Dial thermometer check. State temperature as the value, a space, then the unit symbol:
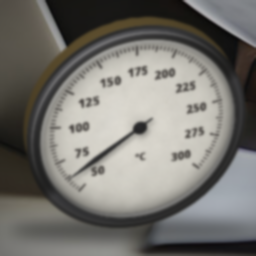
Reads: 62.5 °C
